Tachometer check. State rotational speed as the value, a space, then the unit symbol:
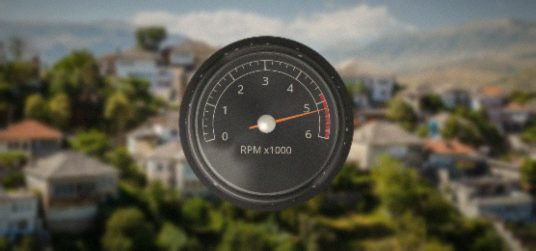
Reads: 5200 rpm
